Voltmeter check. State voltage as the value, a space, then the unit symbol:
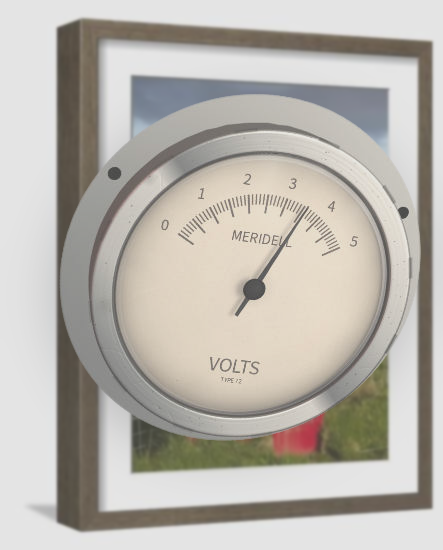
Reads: 3.5 V
